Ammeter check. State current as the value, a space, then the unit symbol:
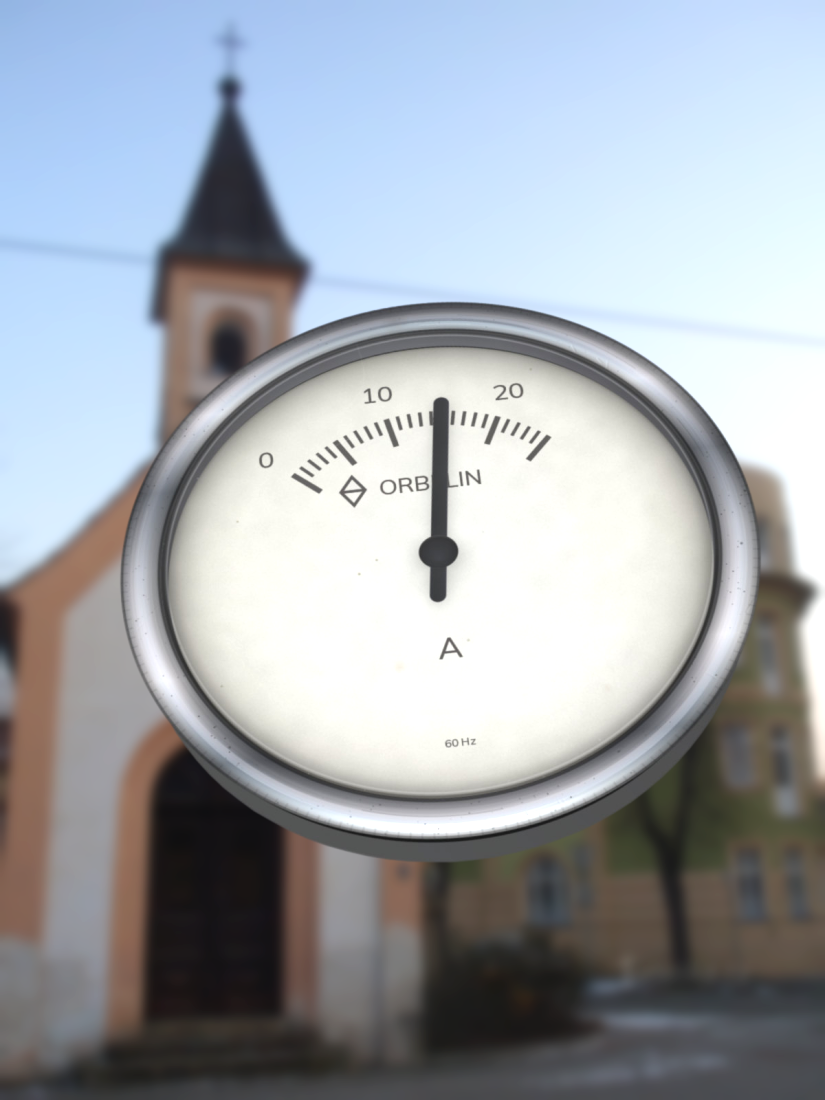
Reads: 15 A
